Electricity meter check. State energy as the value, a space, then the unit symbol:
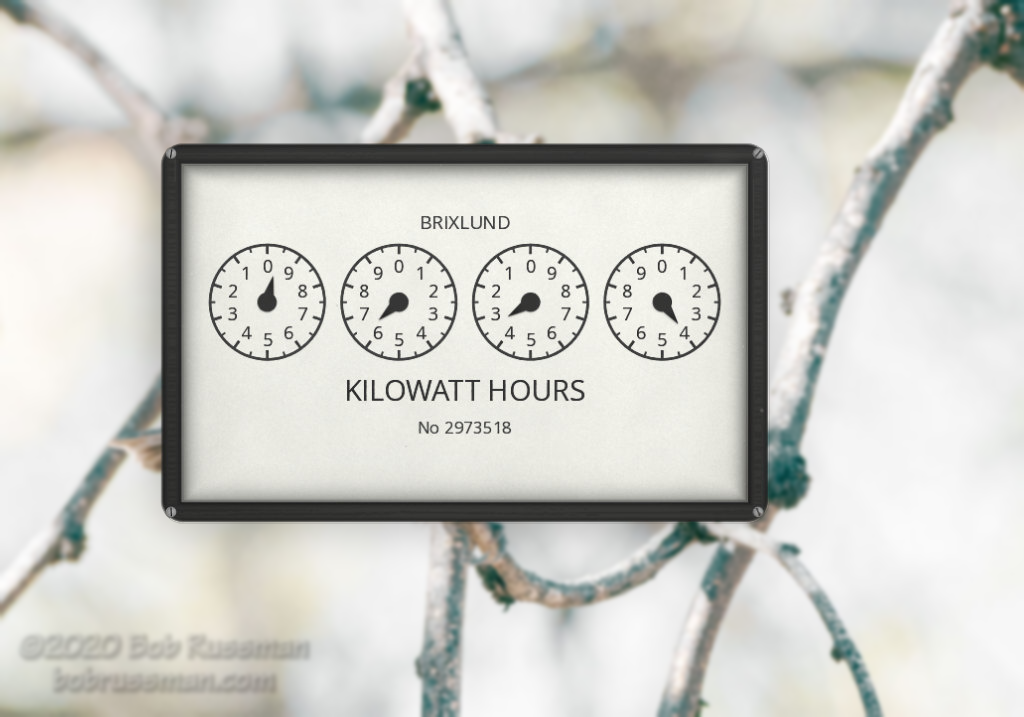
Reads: 9634 kWh
